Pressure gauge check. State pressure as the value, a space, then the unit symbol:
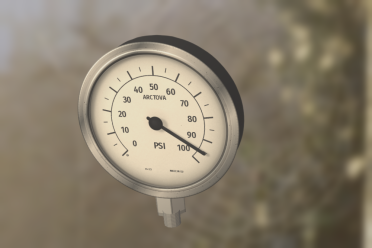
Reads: 95 psi
